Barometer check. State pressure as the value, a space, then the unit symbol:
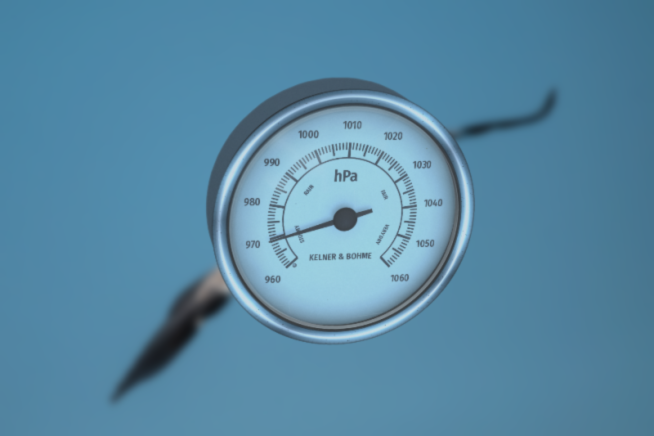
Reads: 970 hPa
